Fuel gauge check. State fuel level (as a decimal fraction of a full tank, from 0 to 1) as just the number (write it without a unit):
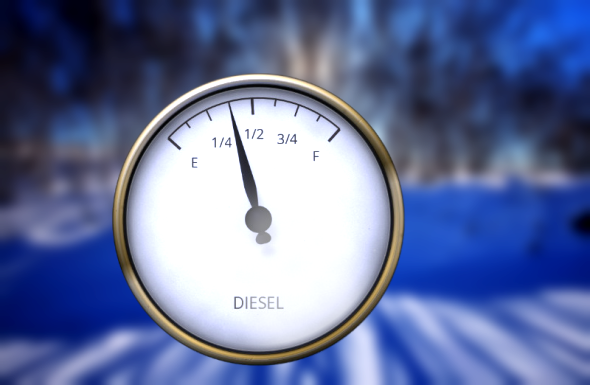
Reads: 0.375
